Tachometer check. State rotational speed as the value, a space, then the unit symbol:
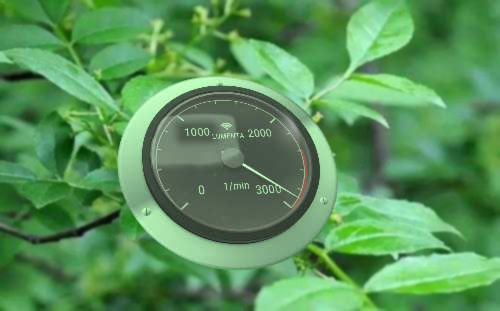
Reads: 2900 rpm
